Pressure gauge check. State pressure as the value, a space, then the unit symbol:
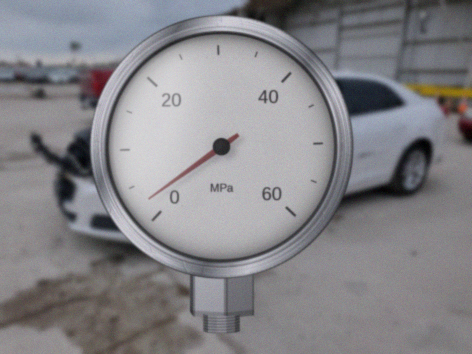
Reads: 2.5 MPa
